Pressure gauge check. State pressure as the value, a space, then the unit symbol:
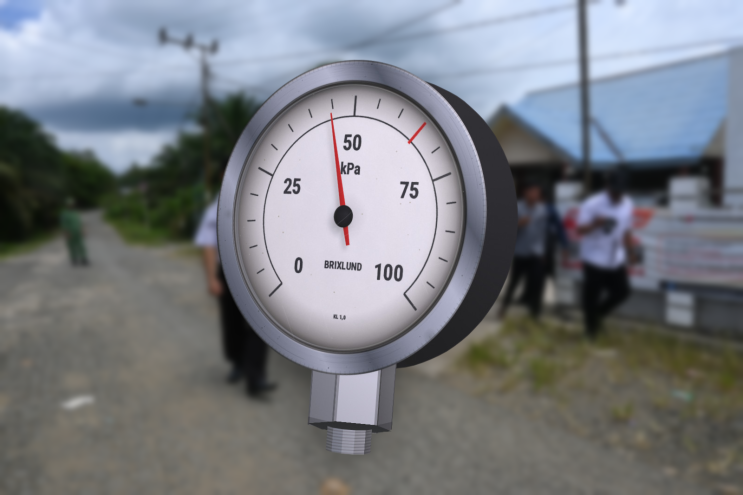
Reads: 45 kPa
